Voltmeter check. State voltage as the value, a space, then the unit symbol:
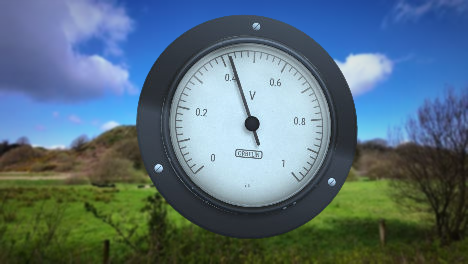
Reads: 0.42 V
